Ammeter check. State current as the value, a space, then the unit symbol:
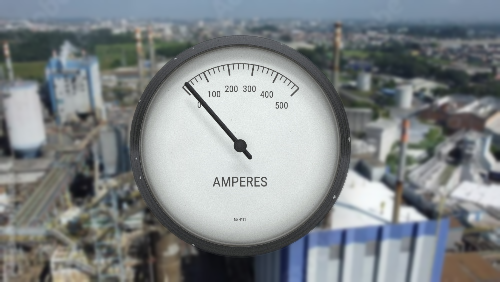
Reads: 20 A
